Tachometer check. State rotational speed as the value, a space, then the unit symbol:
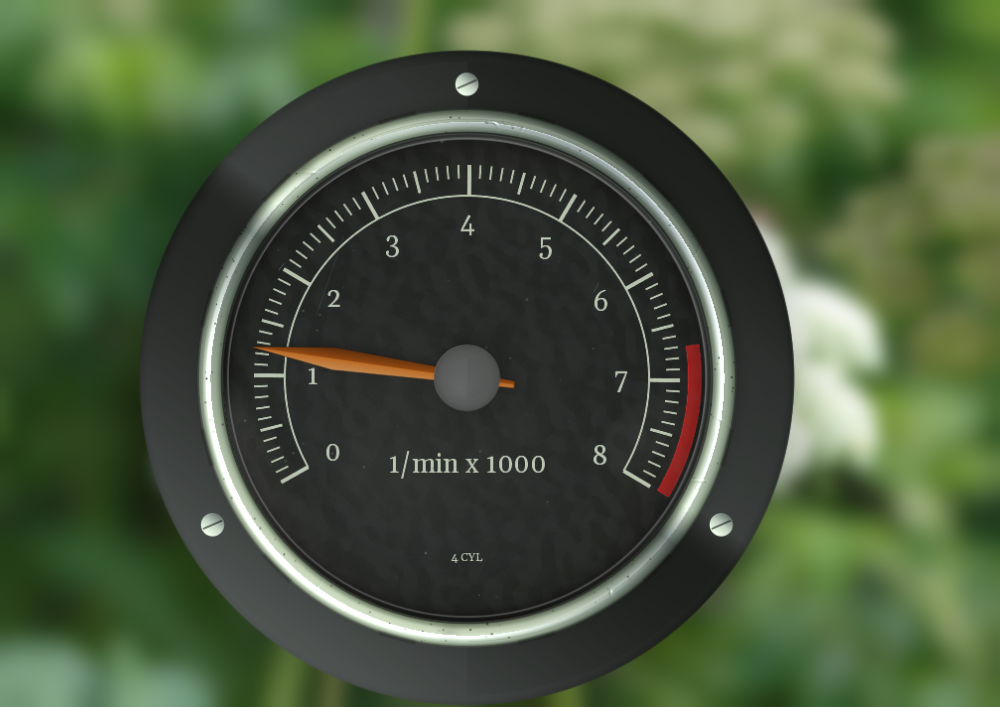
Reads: 1250 rpm
